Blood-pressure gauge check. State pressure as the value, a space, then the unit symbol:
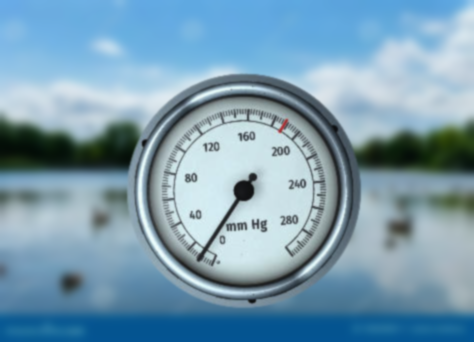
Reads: 10 mmHg
